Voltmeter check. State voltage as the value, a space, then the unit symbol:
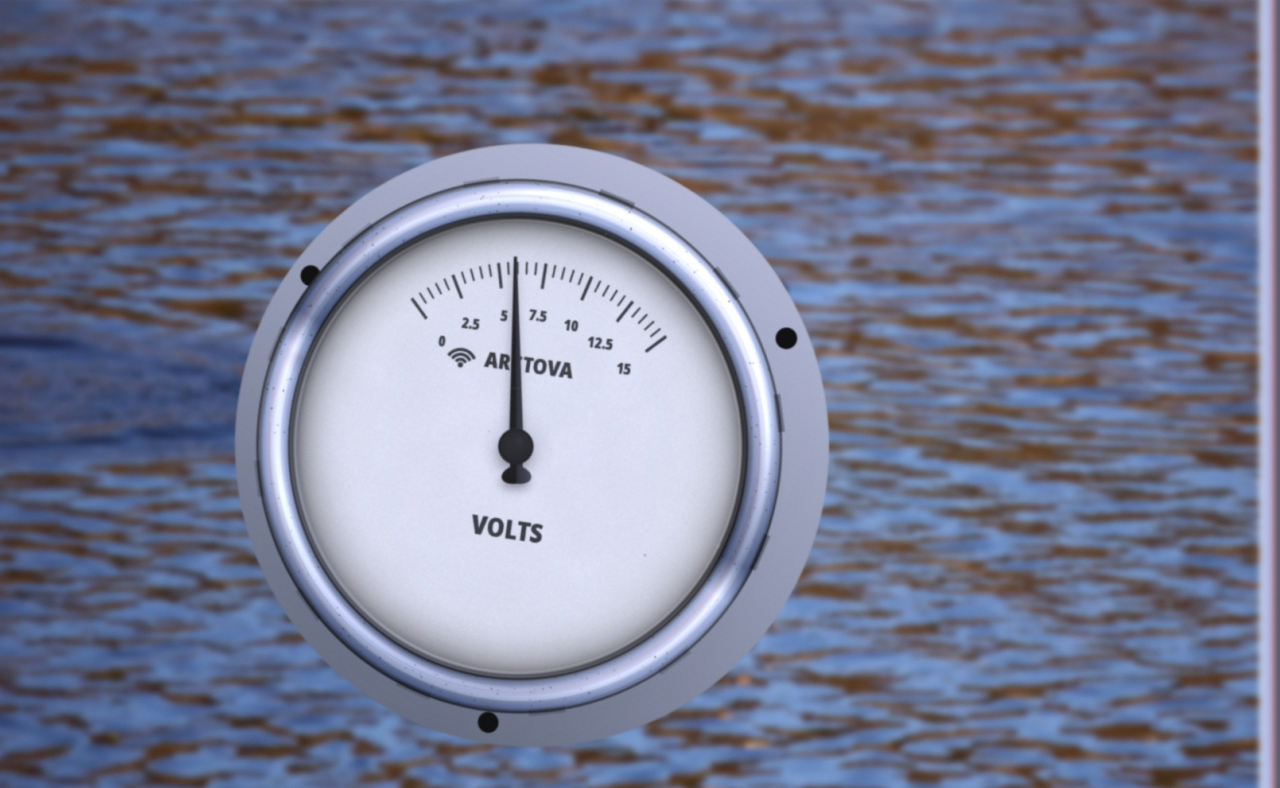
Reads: 6 V
